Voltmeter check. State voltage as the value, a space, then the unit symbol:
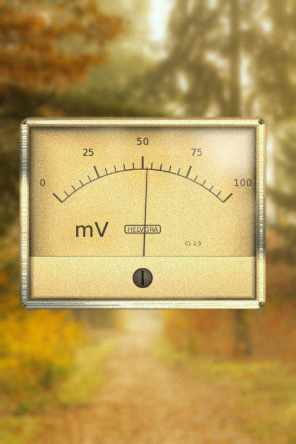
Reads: 52.5 mV
